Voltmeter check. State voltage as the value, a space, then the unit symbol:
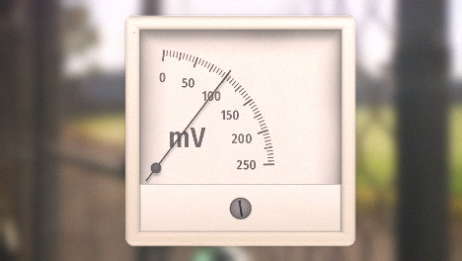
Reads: 100 mV
